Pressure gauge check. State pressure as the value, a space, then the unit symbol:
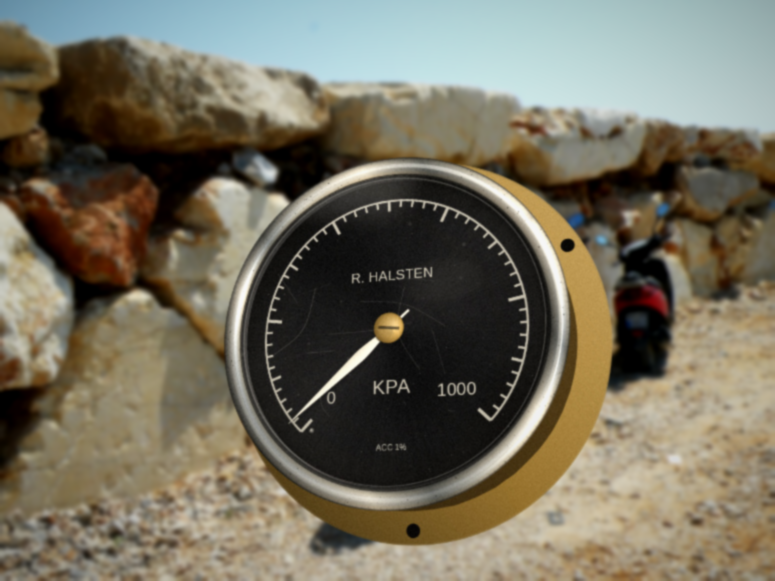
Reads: 20 kPa
